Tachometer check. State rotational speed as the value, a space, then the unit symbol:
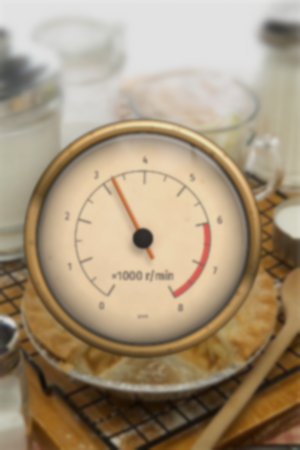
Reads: 3250 rpm
